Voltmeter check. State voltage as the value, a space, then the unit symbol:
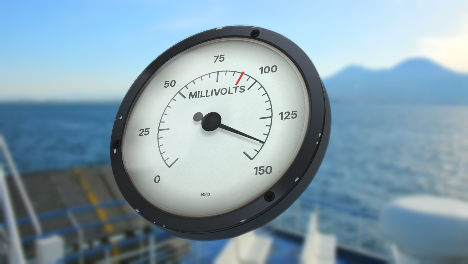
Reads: 140 mV
